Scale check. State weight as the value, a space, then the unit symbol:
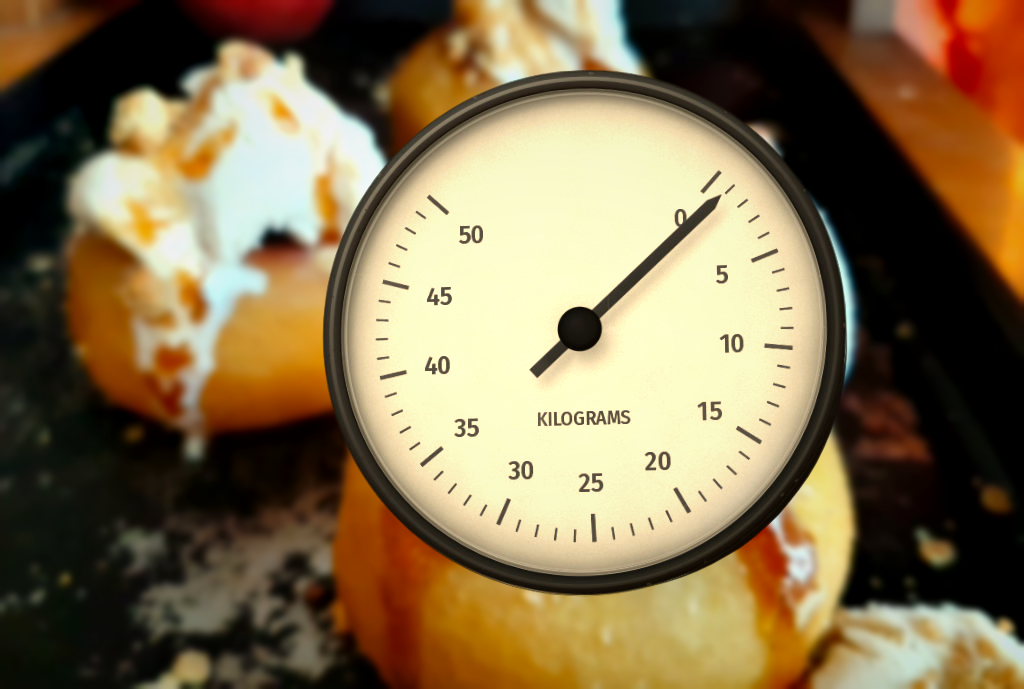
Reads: 1 kg
